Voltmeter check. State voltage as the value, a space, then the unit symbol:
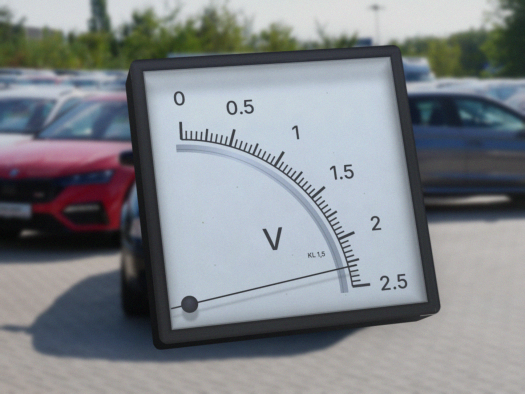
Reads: 2.3 V
